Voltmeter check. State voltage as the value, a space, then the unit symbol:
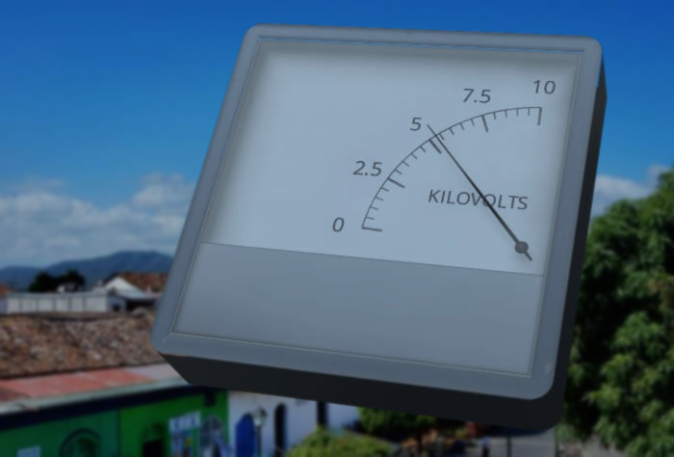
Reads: 5.25 kV
